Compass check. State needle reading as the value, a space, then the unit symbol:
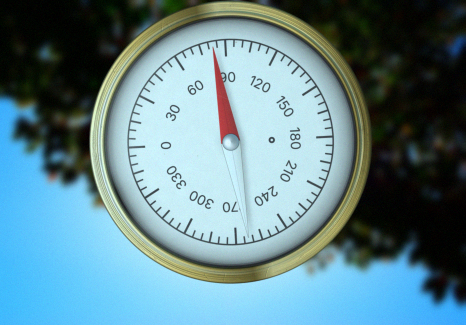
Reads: 82.5 °
